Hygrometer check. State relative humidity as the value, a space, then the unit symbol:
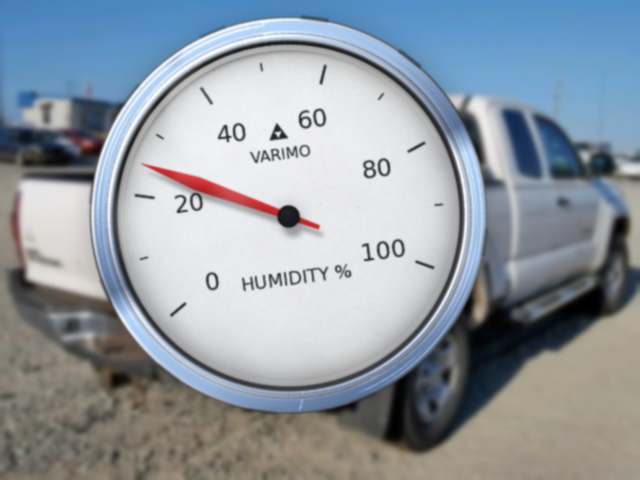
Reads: 25 %
